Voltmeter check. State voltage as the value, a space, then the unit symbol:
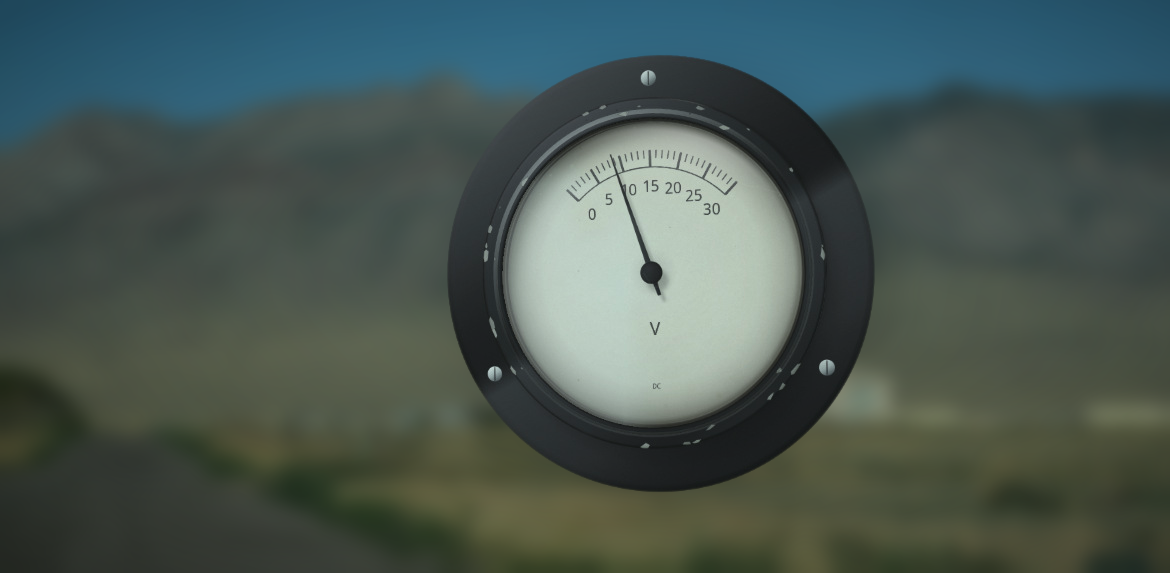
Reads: 9 V
